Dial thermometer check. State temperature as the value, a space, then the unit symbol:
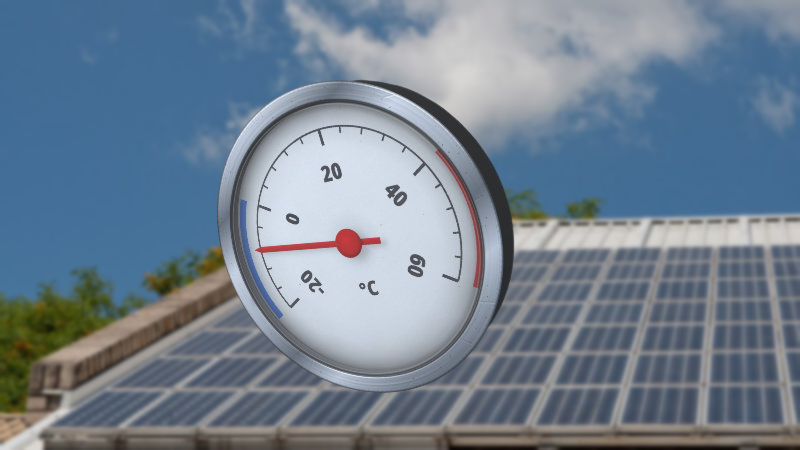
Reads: -8 °C
